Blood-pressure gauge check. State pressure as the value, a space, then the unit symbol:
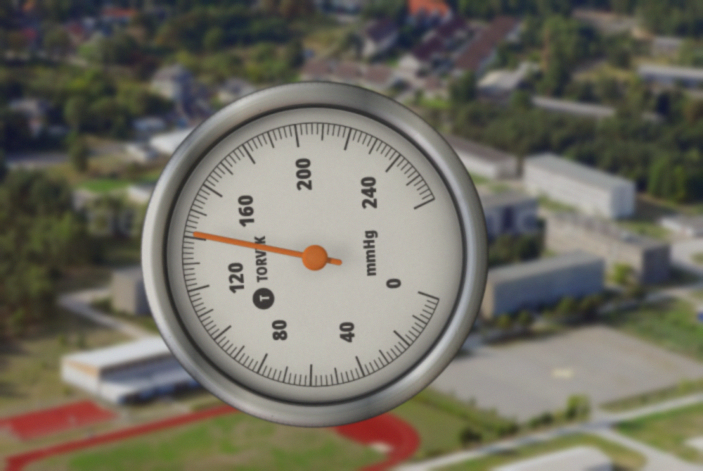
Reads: 142 mmHg
